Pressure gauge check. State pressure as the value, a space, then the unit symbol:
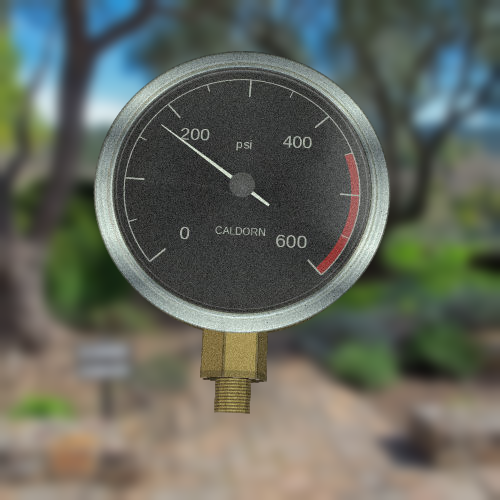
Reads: 175 psi
